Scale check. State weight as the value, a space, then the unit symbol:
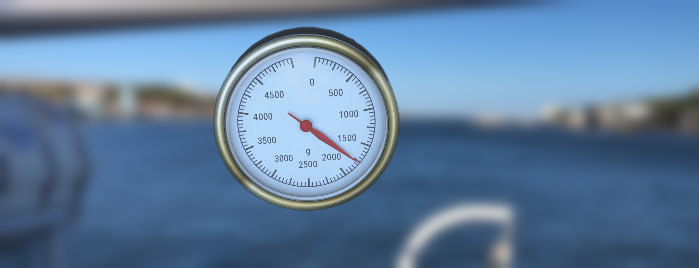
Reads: 1750 g
